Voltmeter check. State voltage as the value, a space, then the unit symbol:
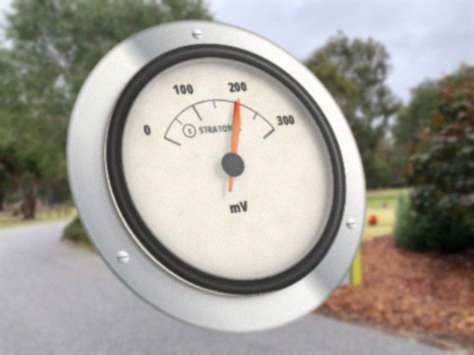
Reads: 200 mV
